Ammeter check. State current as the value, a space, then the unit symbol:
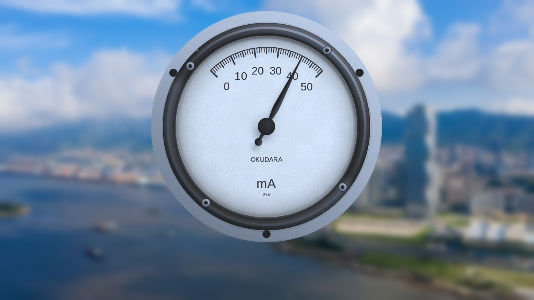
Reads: 40 mA
